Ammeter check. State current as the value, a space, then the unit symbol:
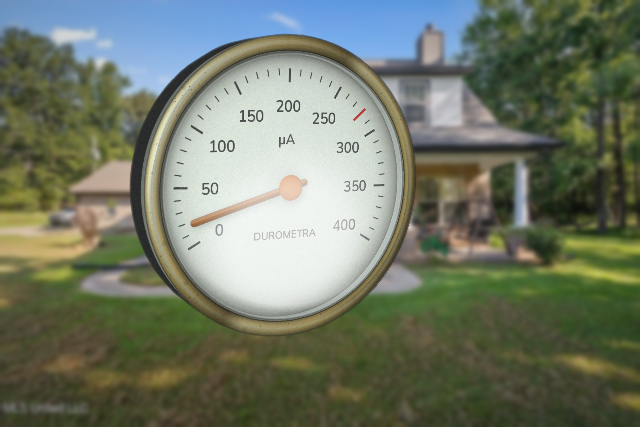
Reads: 20 µA
